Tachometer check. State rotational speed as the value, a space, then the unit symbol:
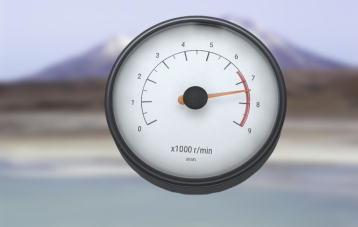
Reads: 7500 rpm
